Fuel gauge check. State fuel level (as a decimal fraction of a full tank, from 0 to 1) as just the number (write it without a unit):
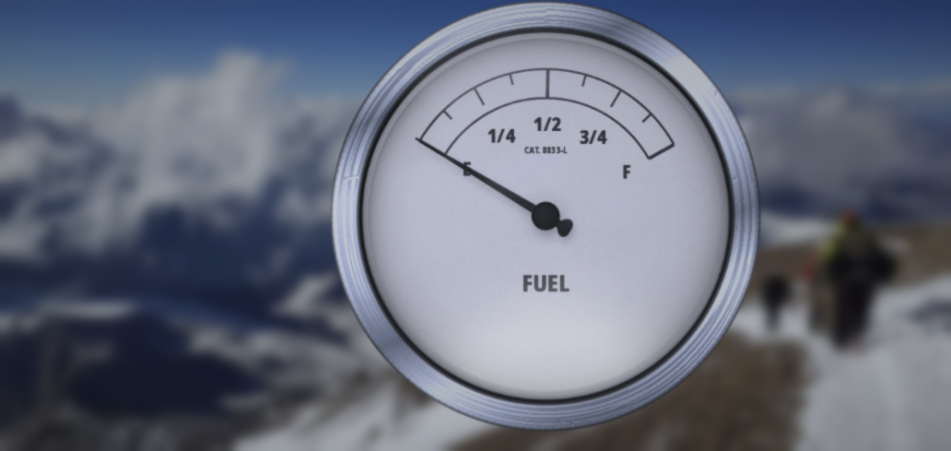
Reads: 0
